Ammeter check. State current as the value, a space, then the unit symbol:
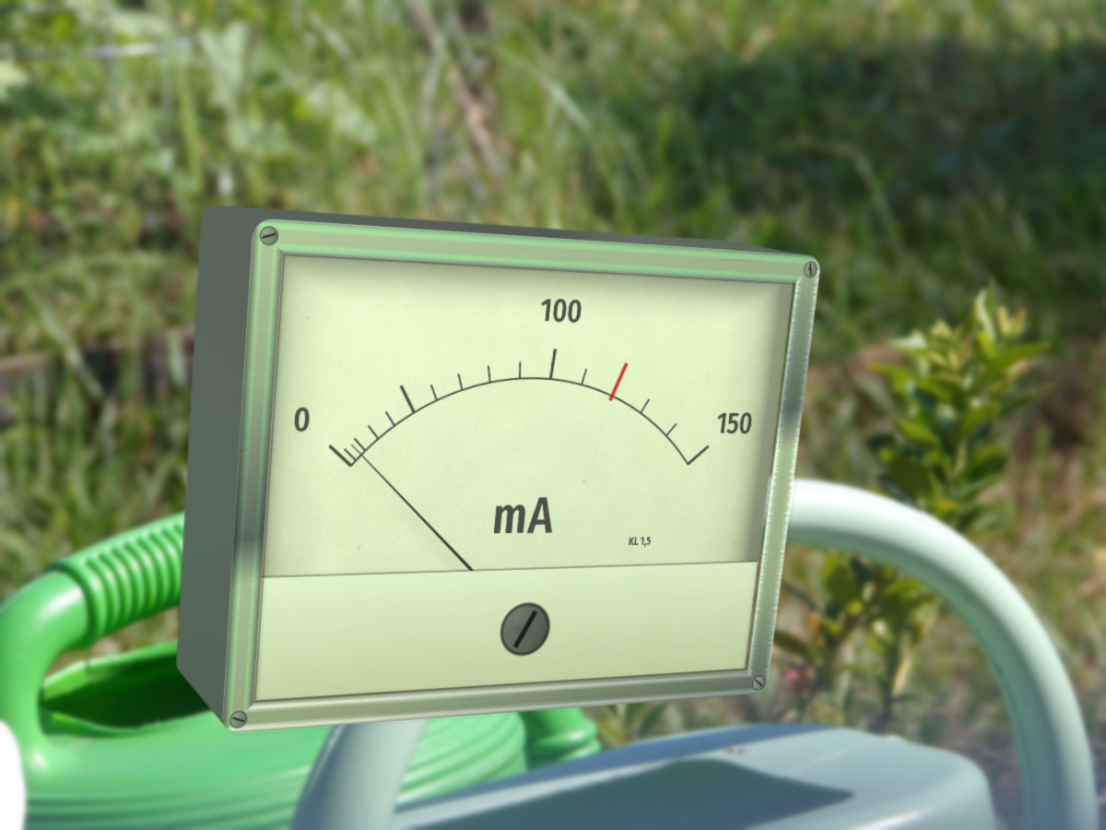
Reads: 15 mA
